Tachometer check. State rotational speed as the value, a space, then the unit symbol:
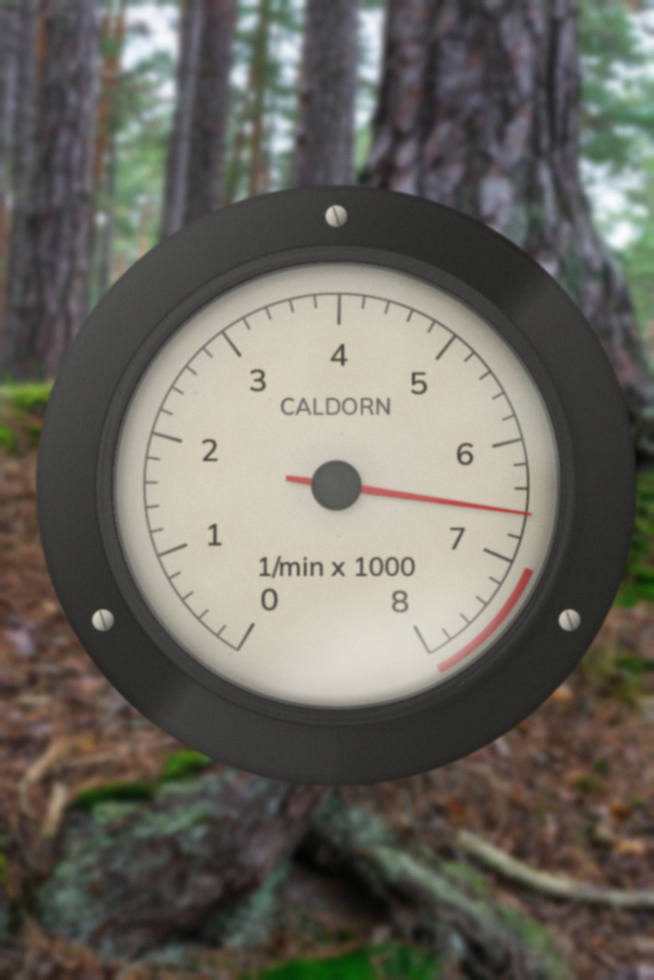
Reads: 6600 rpm
